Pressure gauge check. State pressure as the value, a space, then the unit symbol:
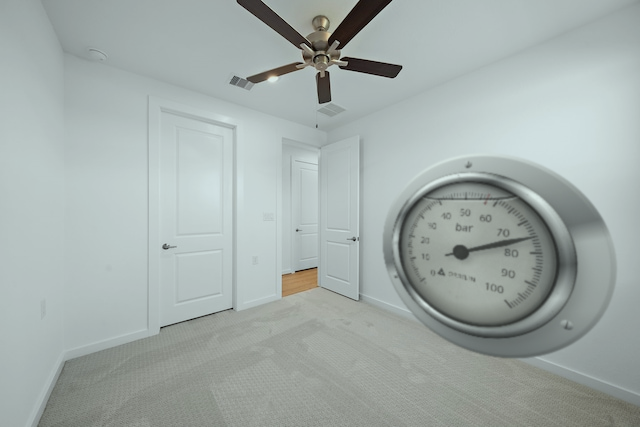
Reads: 75 bar
